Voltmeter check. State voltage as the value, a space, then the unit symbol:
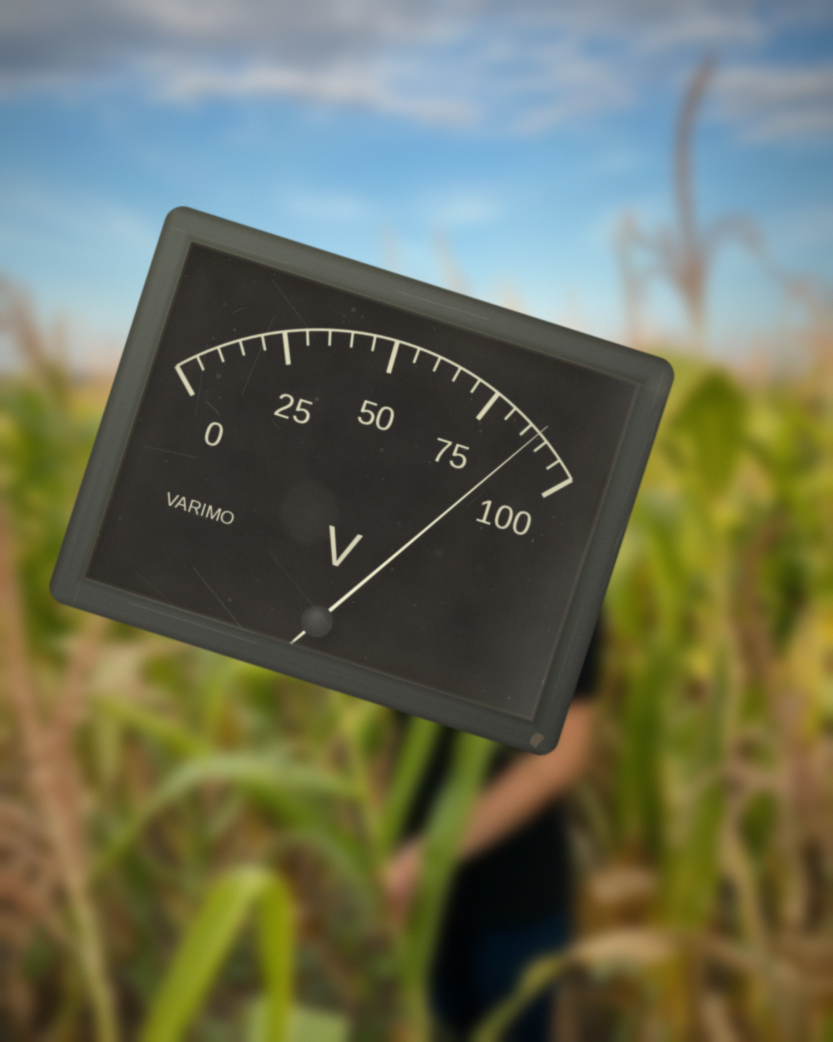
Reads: 87.5 V
